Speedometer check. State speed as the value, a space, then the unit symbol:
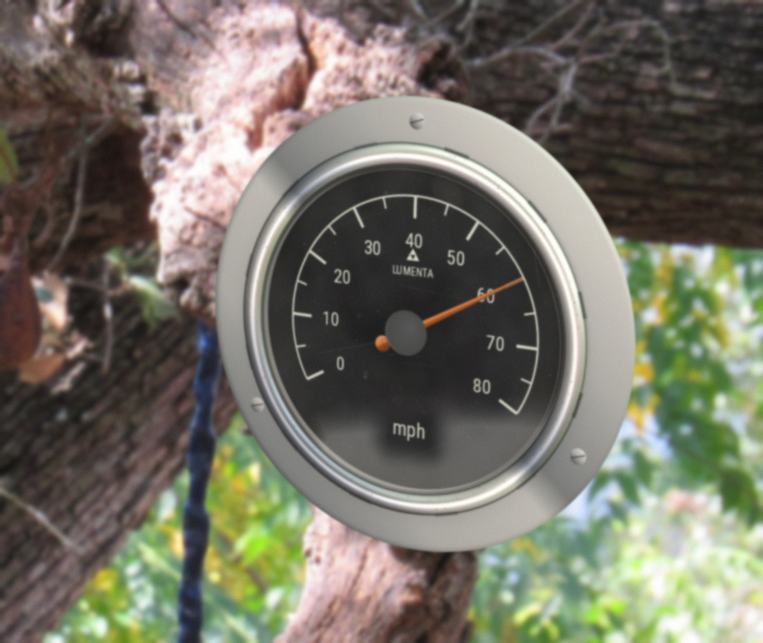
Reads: 60 mph
